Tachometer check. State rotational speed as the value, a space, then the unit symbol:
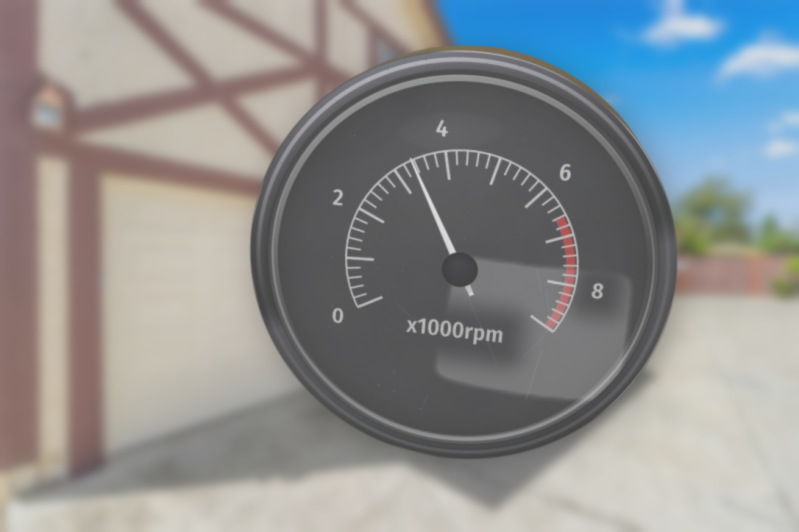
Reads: 3400 rpm
